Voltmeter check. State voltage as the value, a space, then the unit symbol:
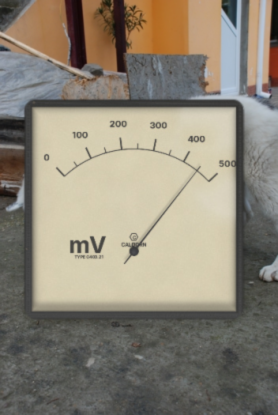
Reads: 450 mV
